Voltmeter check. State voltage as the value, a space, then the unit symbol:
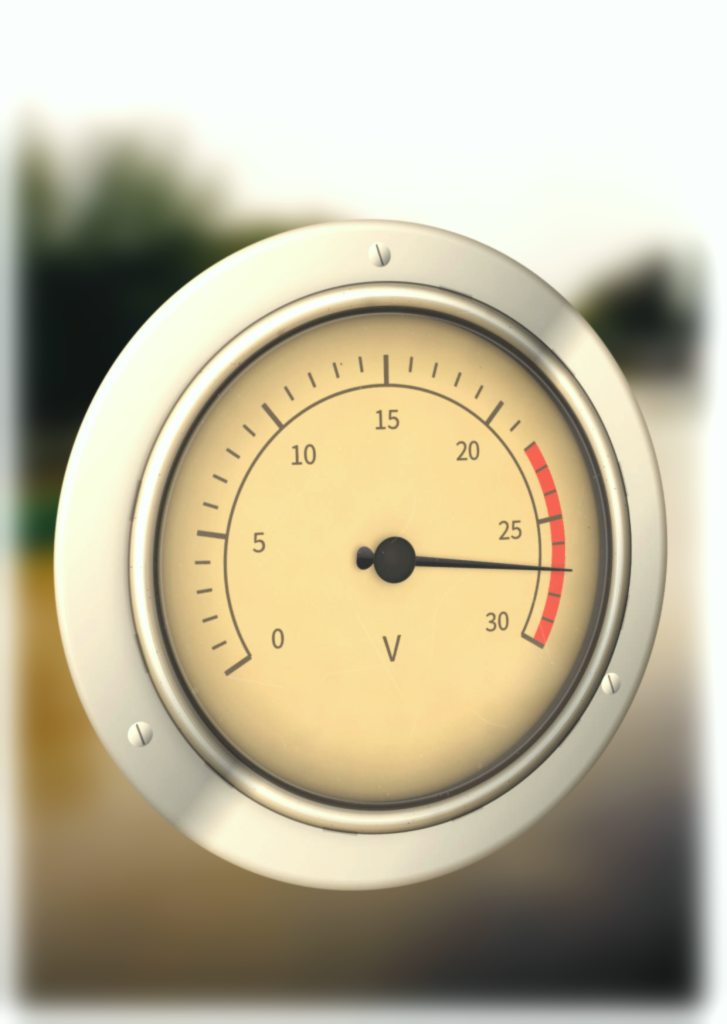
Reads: 27 V
